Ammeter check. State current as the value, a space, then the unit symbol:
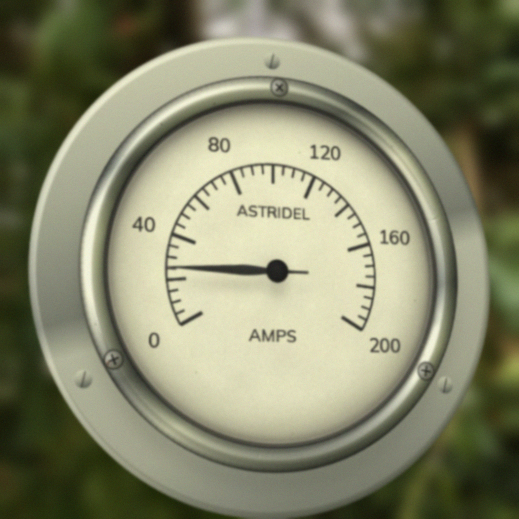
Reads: 25 A
